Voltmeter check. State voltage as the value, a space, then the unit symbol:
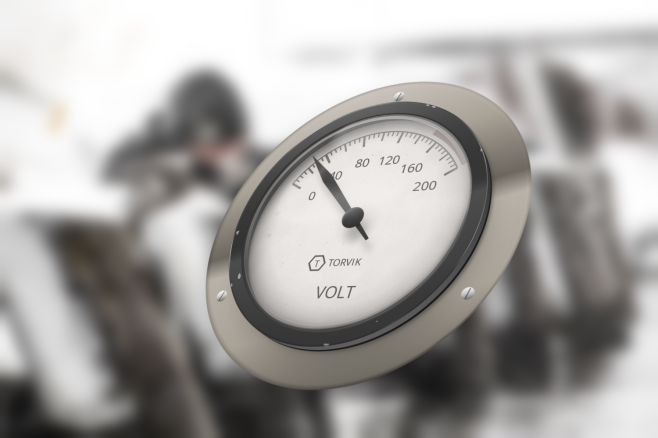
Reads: 30 V
